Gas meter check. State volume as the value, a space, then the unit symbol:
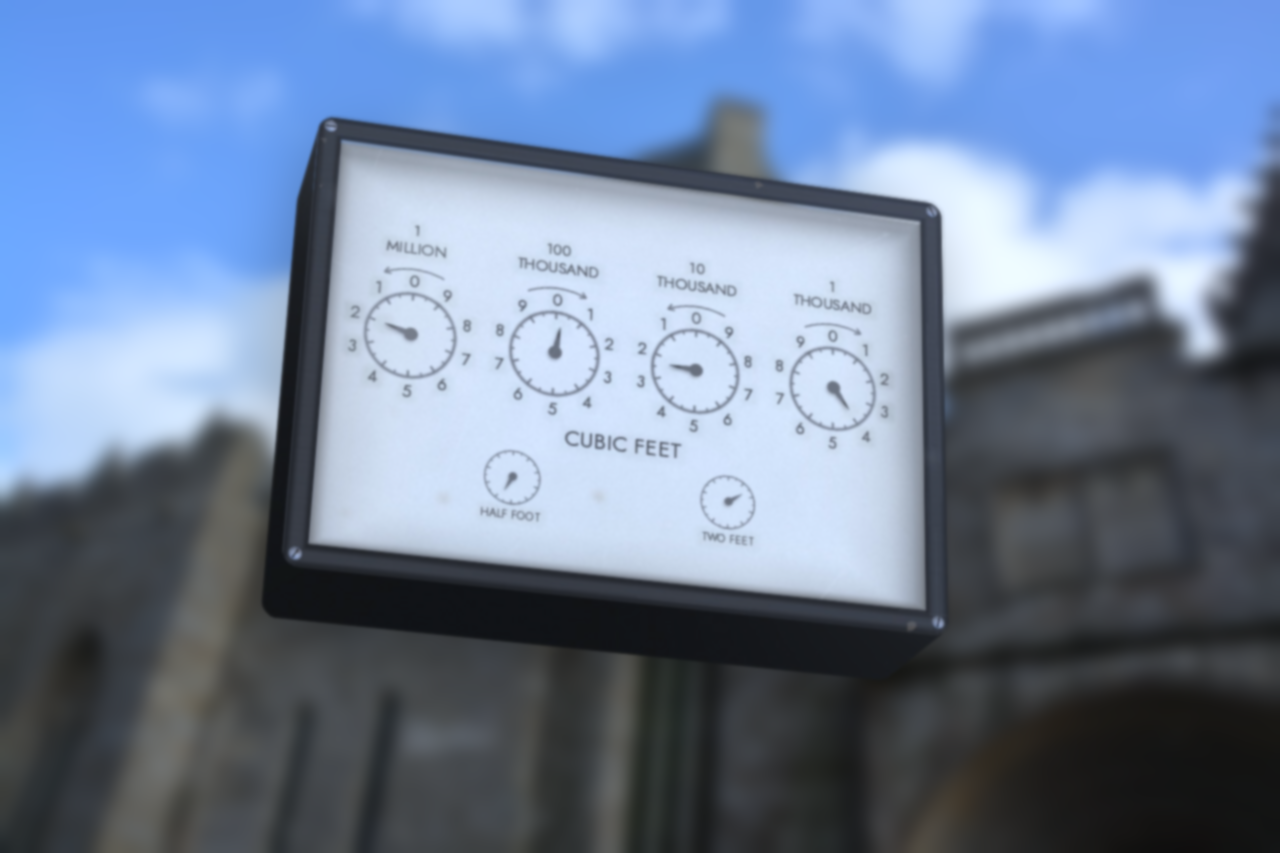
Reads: 202400 ft³
